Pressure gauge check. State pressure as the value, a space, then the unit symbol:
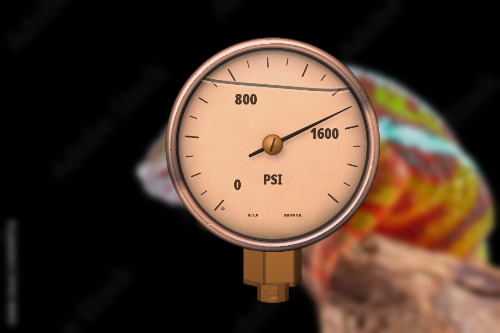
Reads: 1500 psi
